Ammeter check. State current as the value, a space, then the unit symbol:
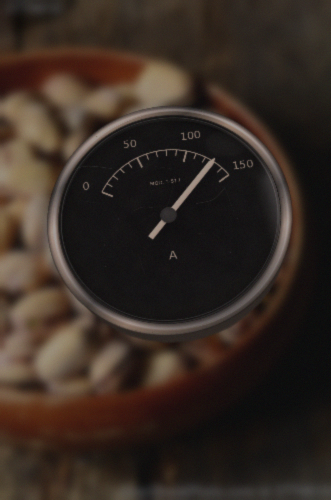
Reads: 130 A
